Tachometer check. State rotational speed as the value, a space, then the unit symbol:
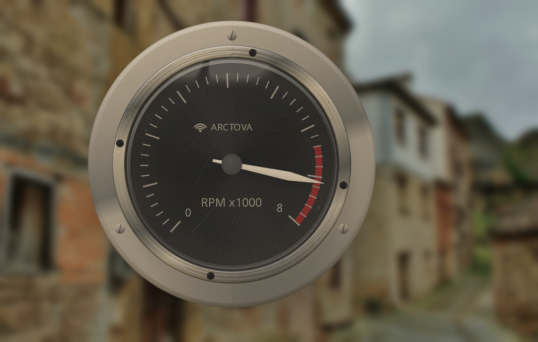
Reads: 7100 rpm
